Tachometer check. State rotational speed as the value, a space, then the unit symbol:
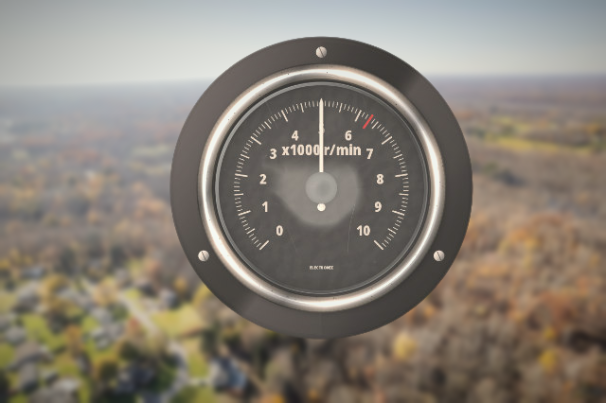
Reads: 5000 rpm
